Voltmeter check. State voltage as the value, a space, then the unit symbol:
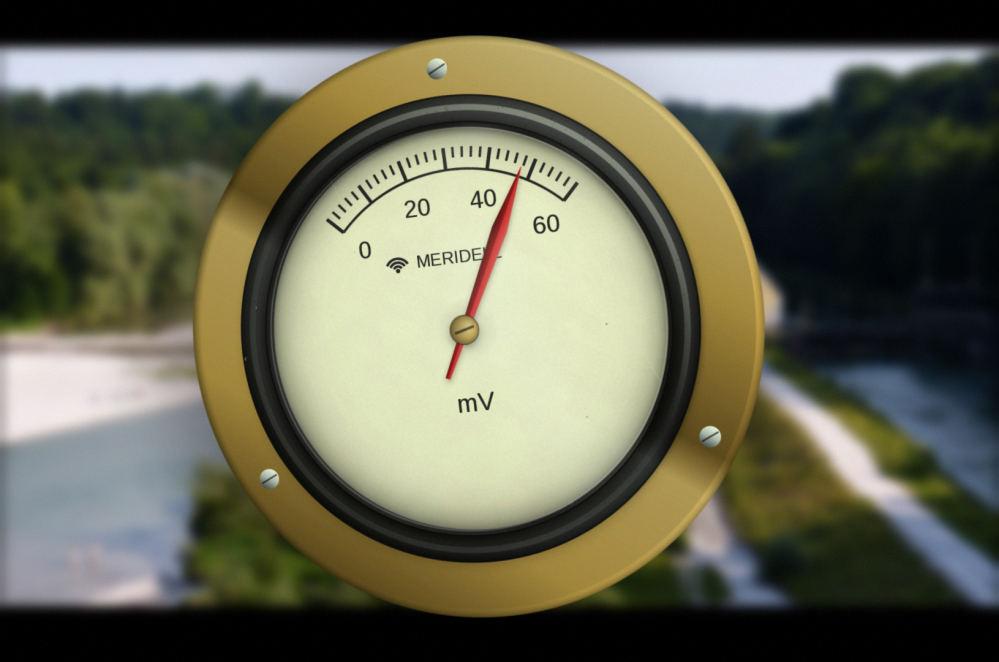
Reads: 48 mV
